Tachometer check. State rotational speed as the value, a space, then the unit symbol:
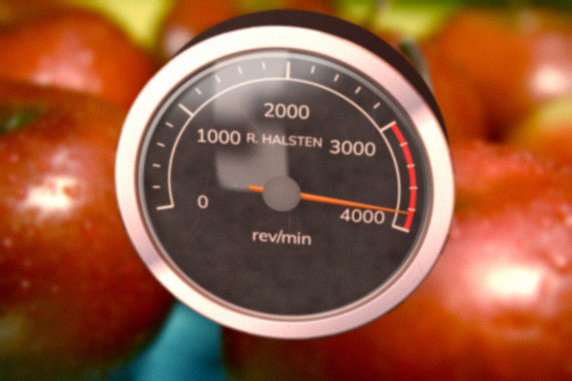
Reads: 3800 rpm
